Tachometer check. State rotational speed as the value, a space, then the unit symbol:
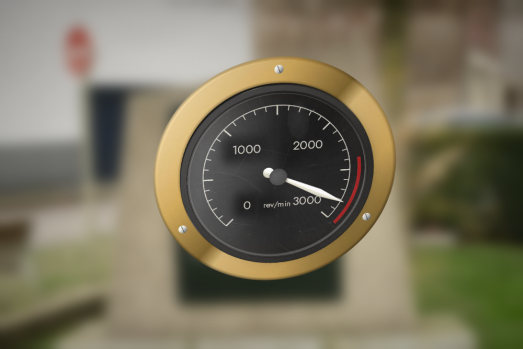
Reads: 2800 rpm
